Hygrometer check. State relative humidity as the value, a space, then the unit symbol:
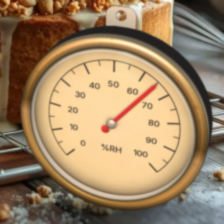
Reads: 65 %
